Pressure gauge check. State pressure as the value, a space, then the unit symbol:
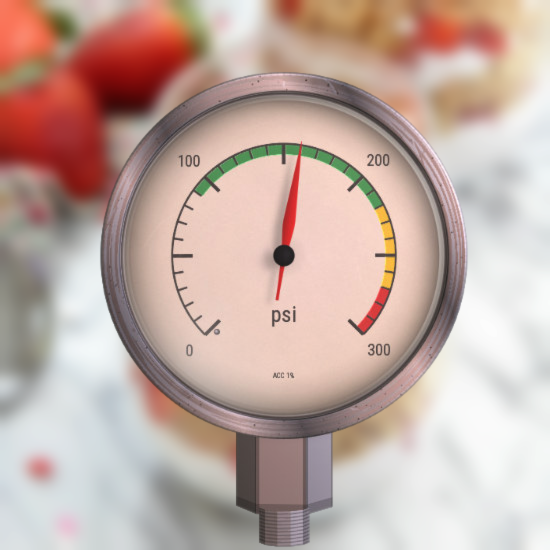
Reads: 160 psi
